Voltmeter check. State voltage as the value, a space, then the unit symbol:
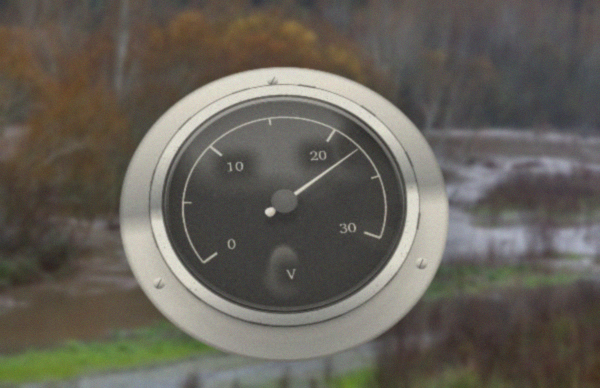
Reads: 22.5 V
